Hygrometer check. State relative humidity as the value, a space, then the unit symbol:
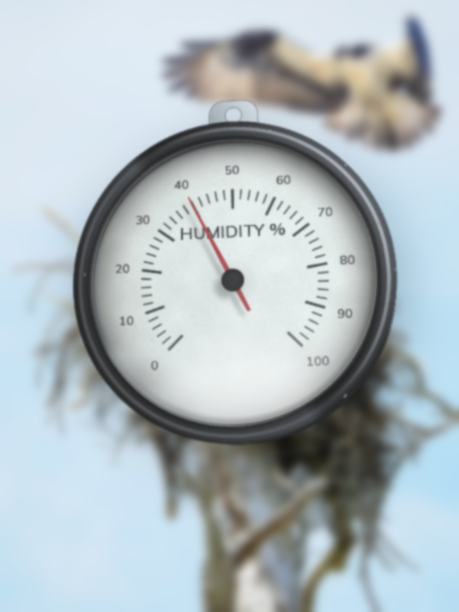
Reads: 40 %
